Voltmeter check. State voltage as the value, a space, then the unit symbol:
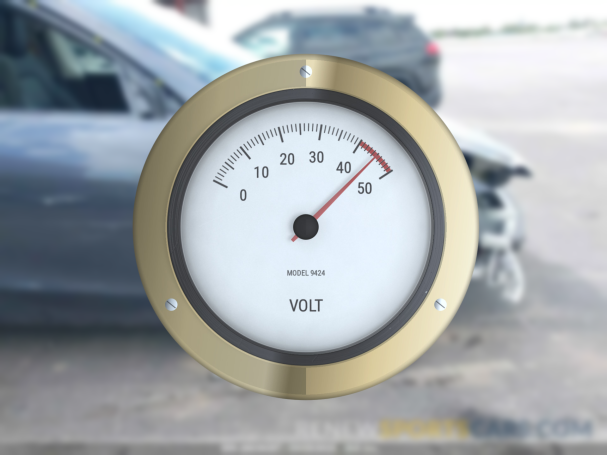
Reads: 45 V
